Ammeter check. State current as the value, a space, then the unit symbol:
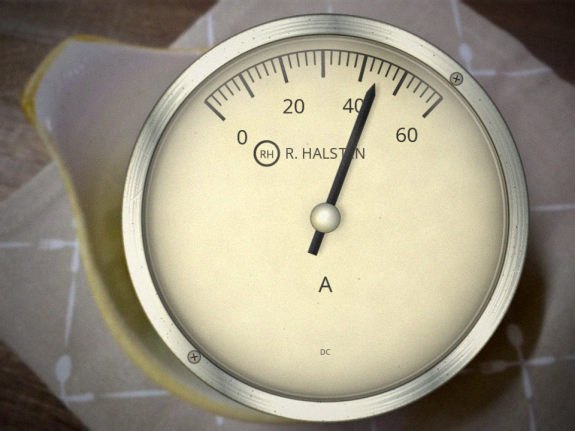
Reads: 44 A
